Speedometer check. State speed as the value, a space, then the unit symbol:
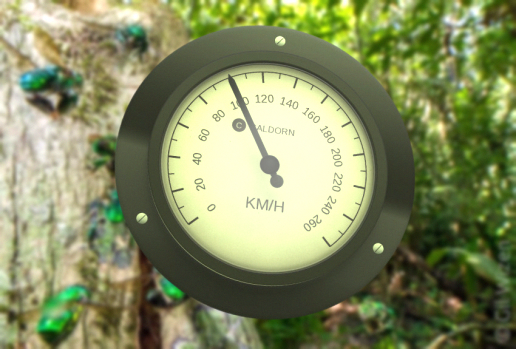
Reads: 100 km/h
